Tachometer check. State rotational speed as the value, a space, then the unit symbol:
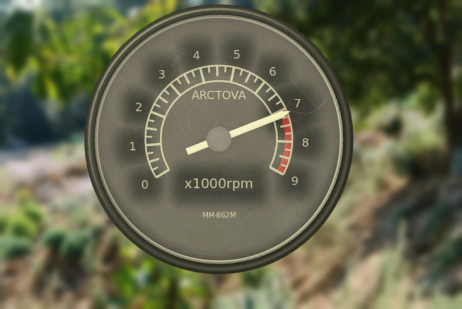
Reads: 7125 rpm
